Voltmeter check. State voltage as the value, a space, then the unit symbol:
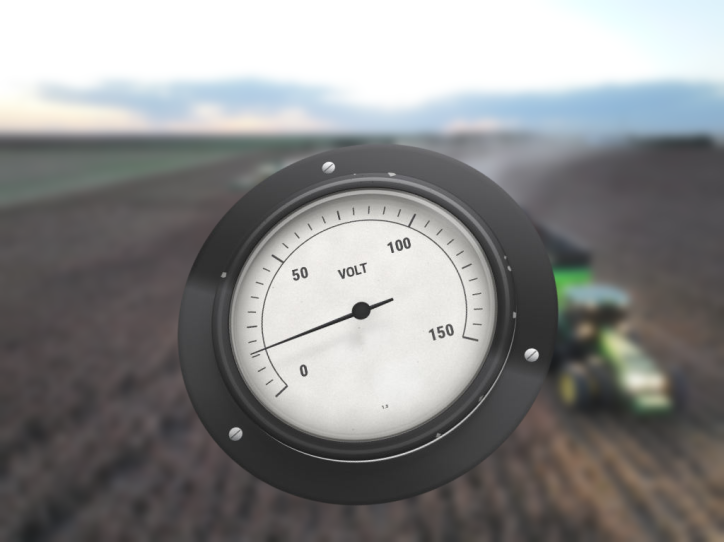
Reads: 15 V
